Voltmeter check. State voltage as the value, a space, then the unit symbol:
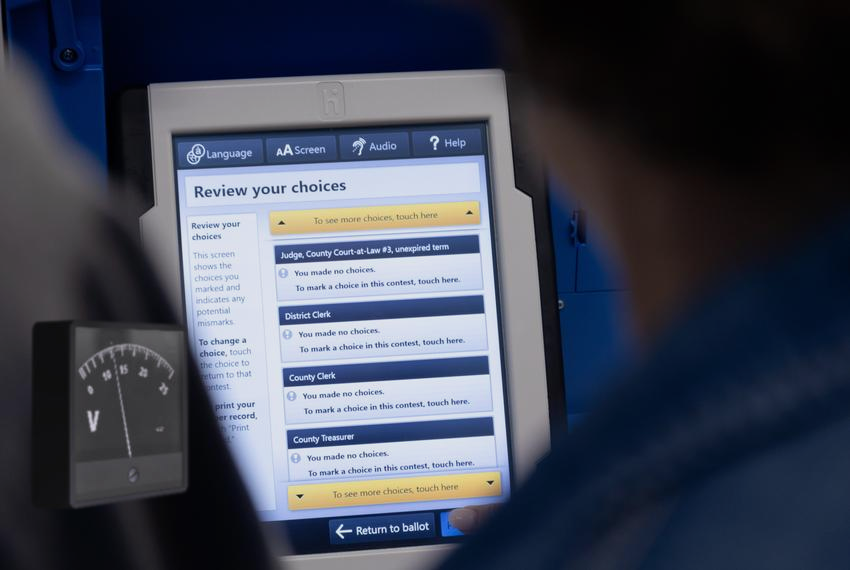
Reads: 12.5 V
